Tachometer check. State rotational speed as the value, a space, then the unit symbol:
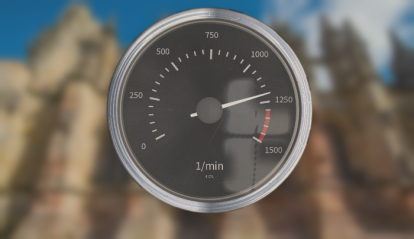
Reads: 1200 rpm
